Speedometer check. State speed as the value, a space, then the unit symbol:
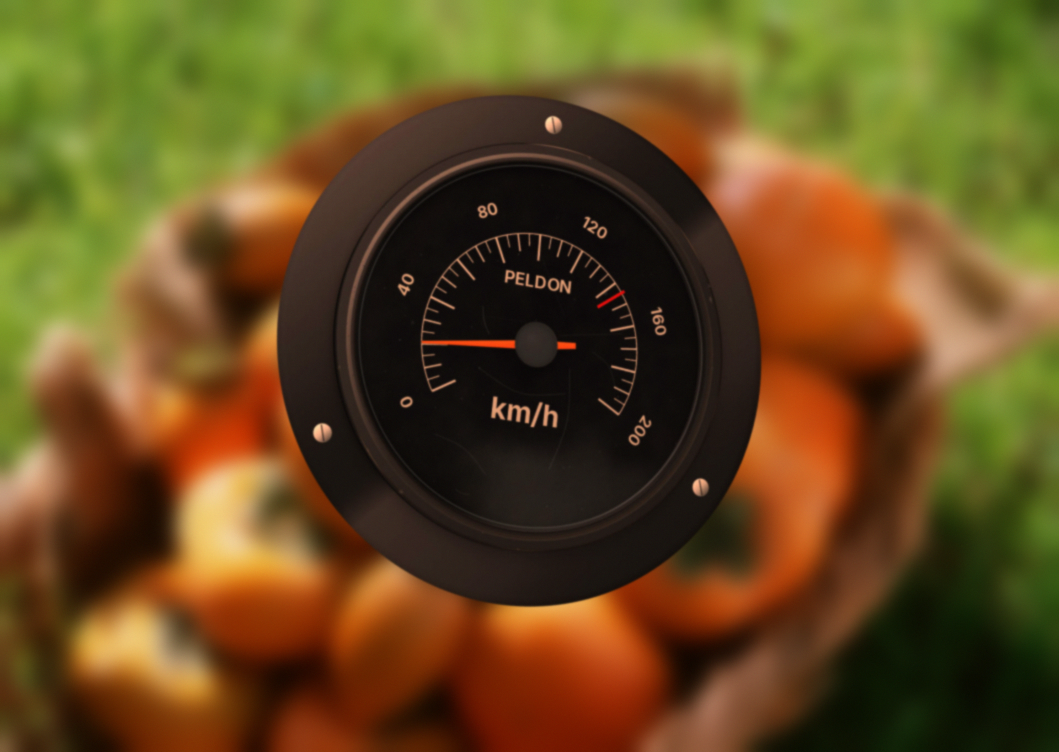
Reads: 20 km/h
